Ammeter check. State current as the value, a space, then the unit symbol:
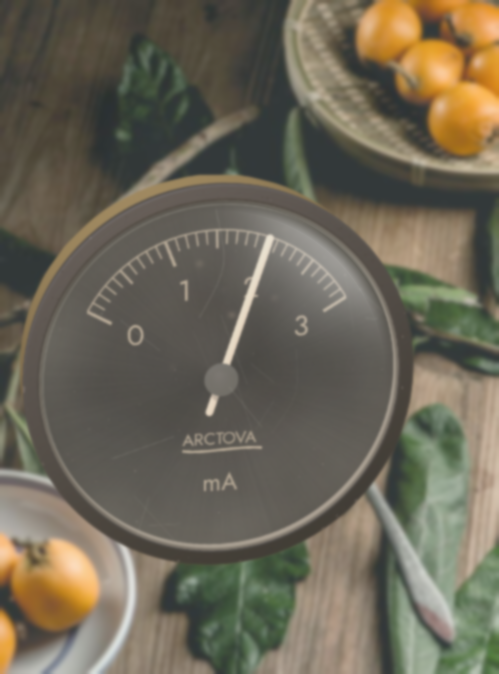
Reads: 2 mA
